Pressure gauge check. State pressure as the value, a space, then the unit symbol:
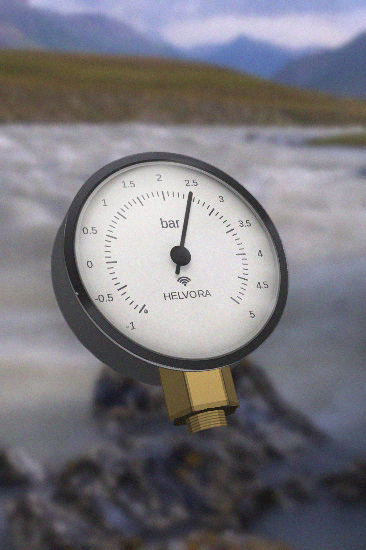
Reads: 2.5 bar
